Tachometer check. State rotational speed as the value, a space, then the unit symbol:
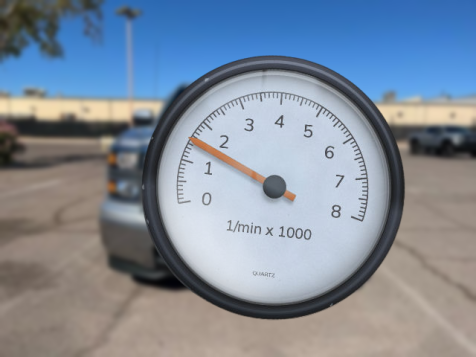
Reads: 1500 rpm
